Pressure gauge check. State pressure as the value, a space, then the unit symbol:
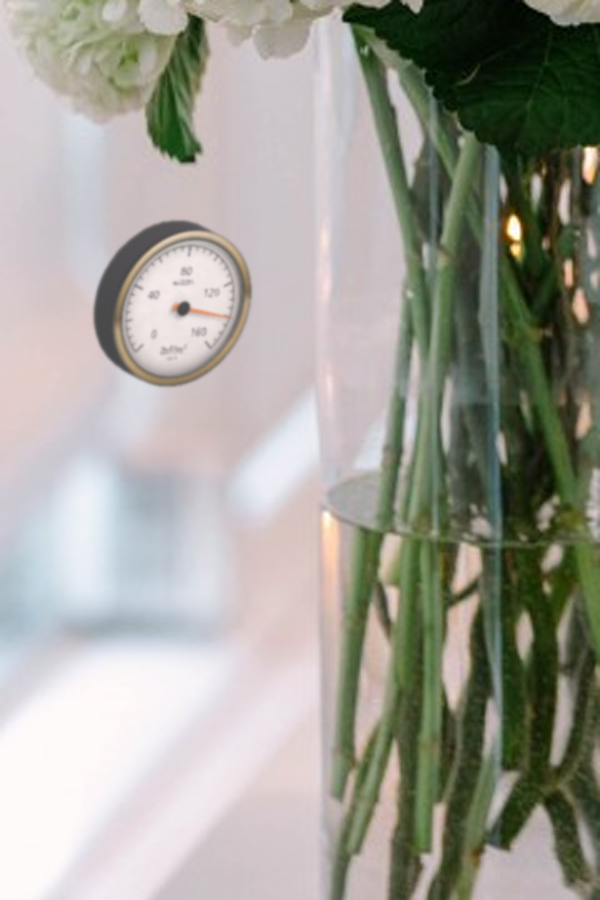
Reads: 140 psi
